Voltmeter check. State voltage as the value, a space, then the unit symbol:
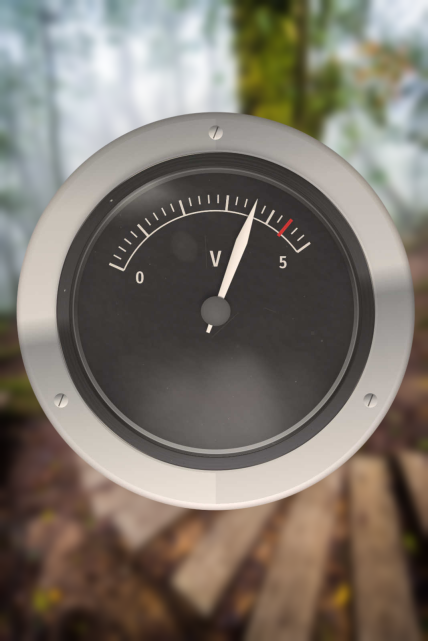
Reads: 3.6 V
